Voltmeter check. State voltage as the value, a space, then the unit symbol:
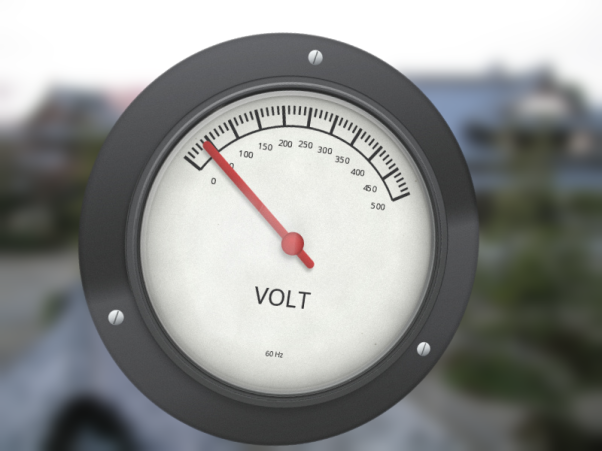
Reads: 40 V
